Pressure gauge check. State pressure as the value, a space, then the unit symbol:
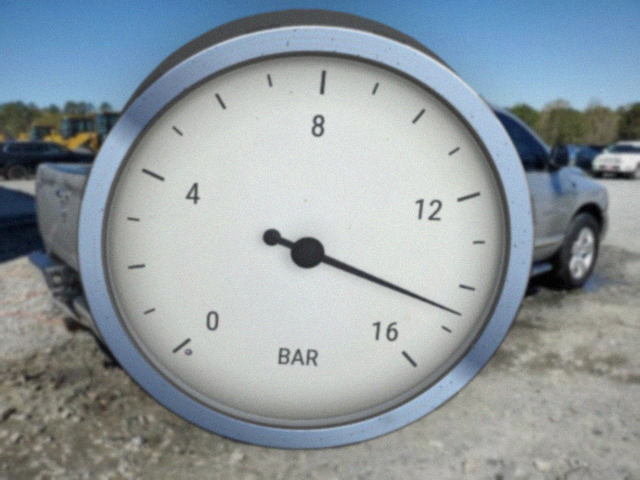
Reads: 14.5 bar
